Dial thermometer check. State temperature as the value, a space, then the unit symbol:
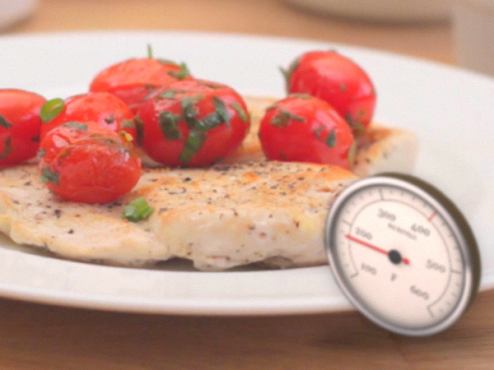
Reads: 180 °F
